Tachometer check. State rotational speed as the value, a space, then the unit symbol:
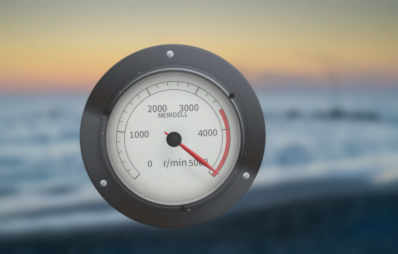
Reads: 4900 rpm
